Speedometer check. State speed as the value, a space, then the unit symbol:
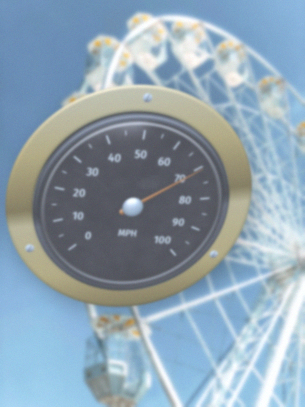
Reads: 70 mph
